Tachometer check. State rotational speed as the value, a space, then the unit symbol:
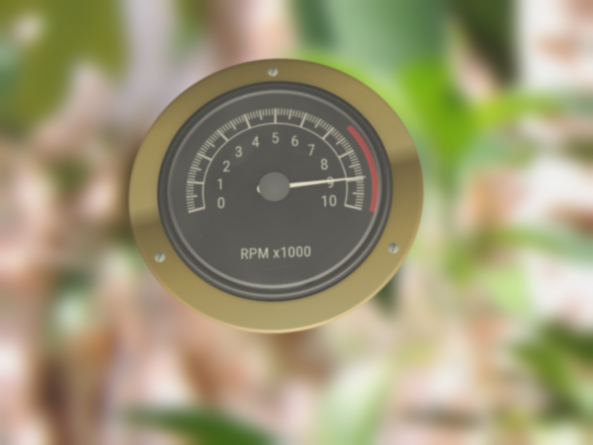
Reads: 9000 rpm
